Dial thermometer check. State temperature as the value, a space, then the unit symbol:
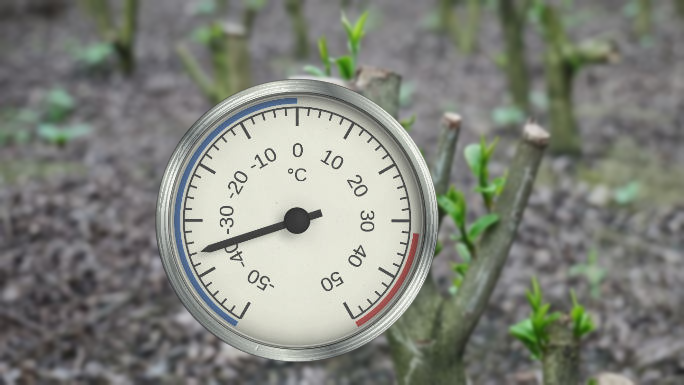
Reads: -36 °C
